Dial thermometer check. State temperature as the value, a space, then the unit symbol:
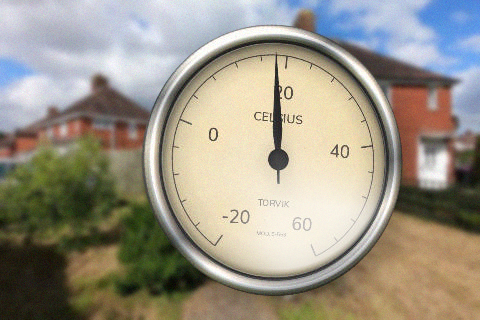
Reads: 18 °C
